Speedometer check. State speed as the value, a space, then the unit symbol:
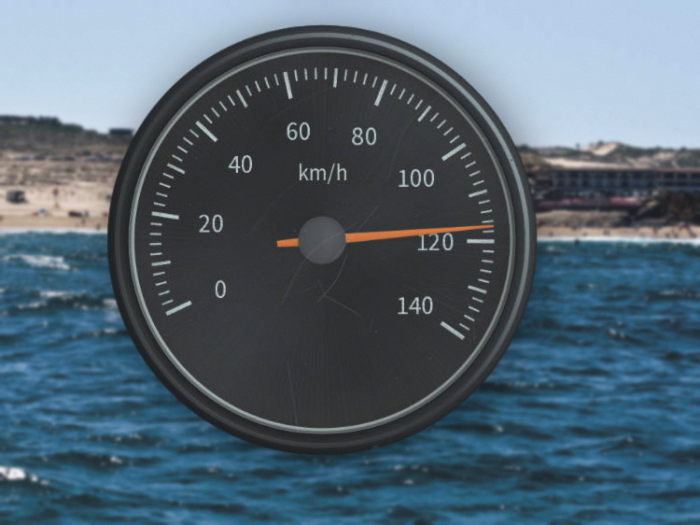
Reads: 117 km/h
